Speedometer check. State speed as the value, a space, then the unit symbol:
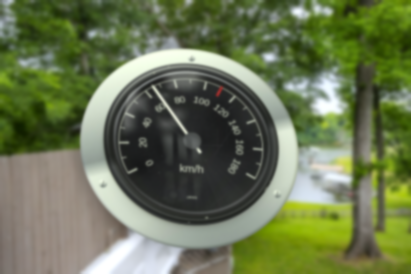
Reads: 65 km/h
